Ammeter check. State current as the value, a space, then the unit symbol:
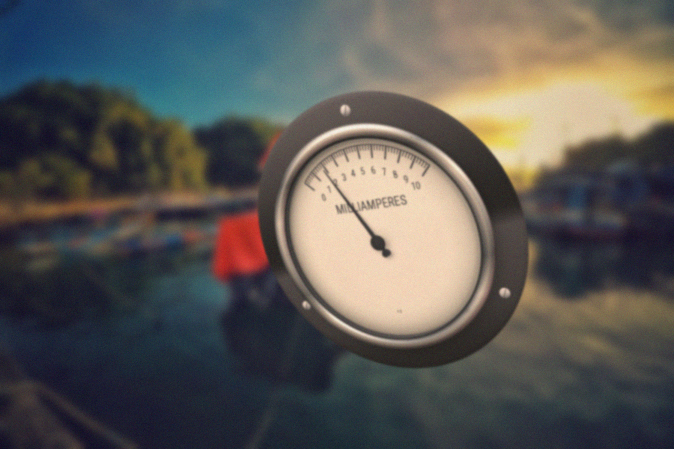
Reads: 2 mA
